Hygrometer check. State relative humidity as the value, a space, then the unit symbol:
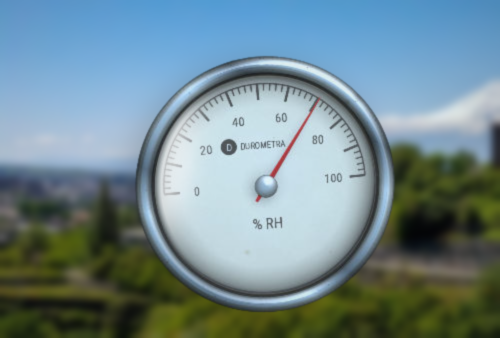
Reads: 70 %
